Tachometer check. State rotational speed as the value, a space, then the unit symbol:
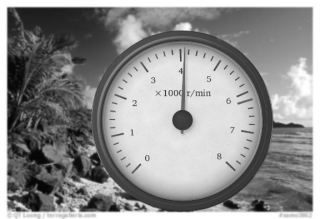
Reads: 4100 rpm
